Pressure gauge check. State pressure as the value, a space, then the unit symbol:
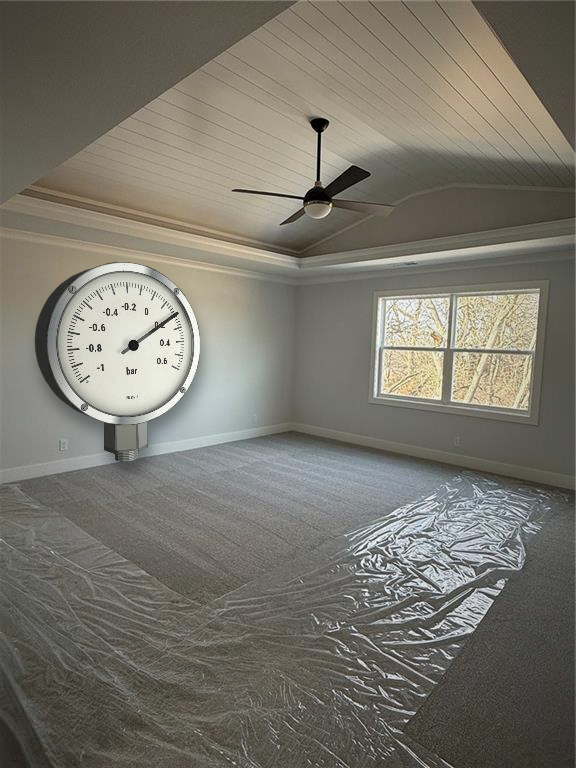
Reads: 0.2 bar
